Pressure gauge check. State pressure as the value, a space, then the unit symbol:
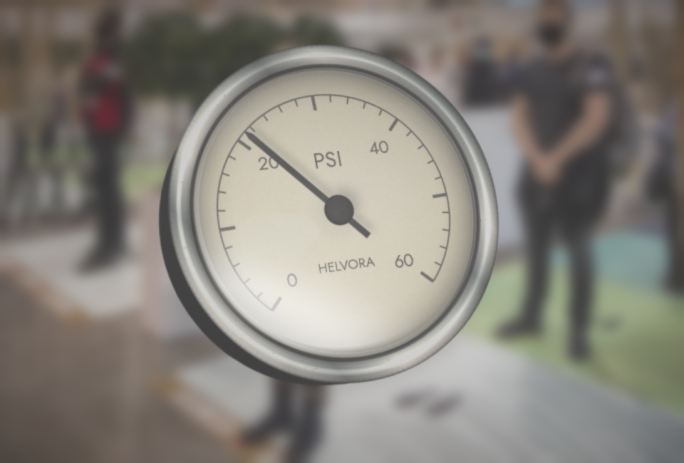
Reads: 21 psi
